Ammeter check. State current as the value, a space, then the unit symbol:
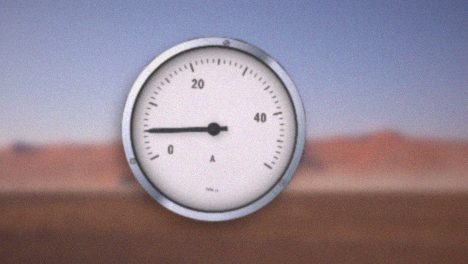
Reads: 5 A
